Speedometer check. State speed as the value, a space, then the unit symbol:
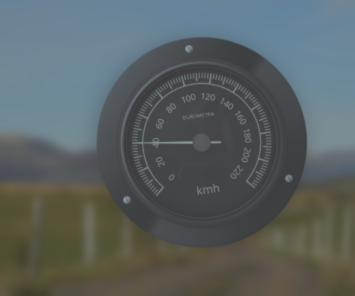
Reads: 40 km/h
